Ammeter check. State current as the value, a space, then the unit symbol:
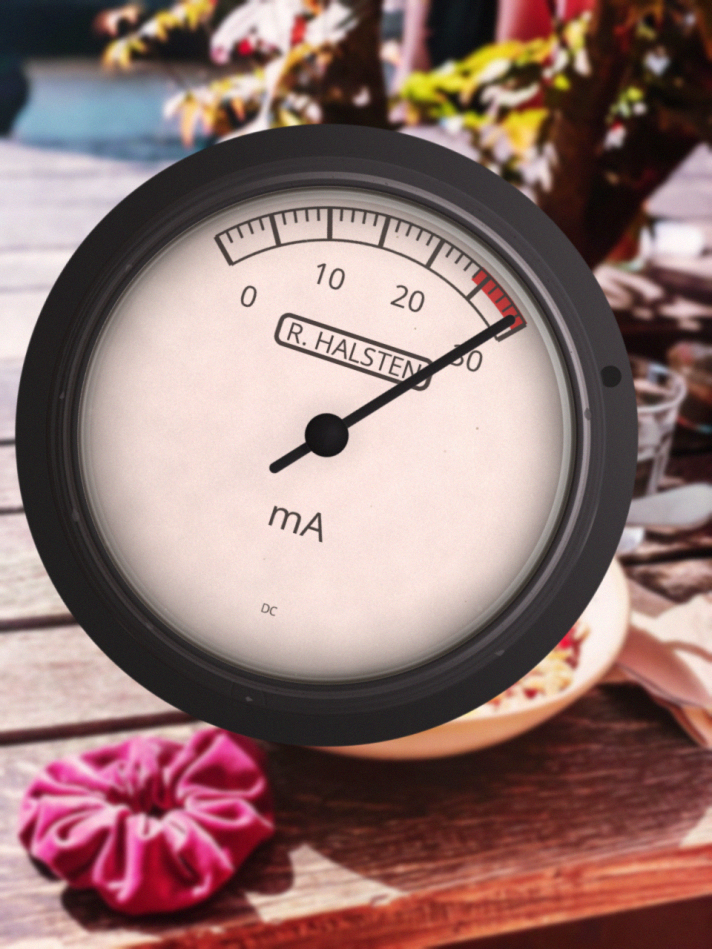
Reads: 29 mA
